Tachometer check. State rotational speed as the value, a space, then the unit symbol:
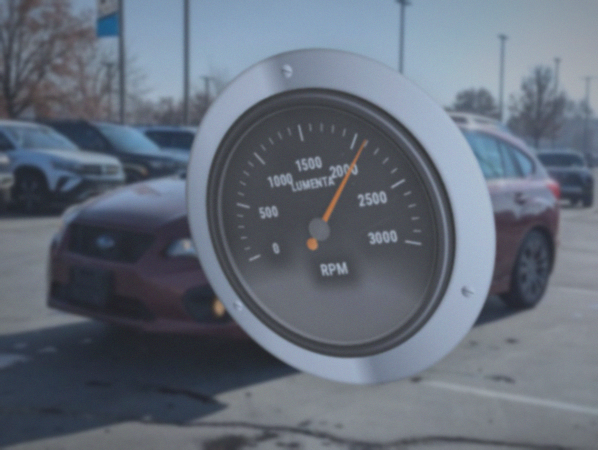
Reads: 2100 rpm
